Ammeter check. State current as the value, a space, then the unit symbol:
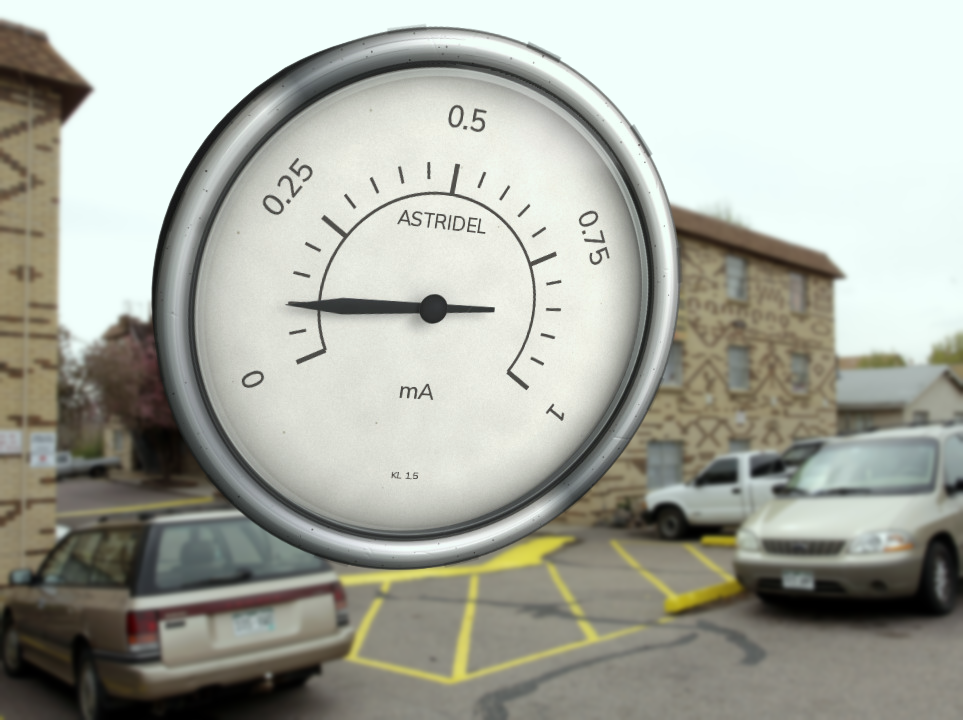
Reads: 0.1 mA
